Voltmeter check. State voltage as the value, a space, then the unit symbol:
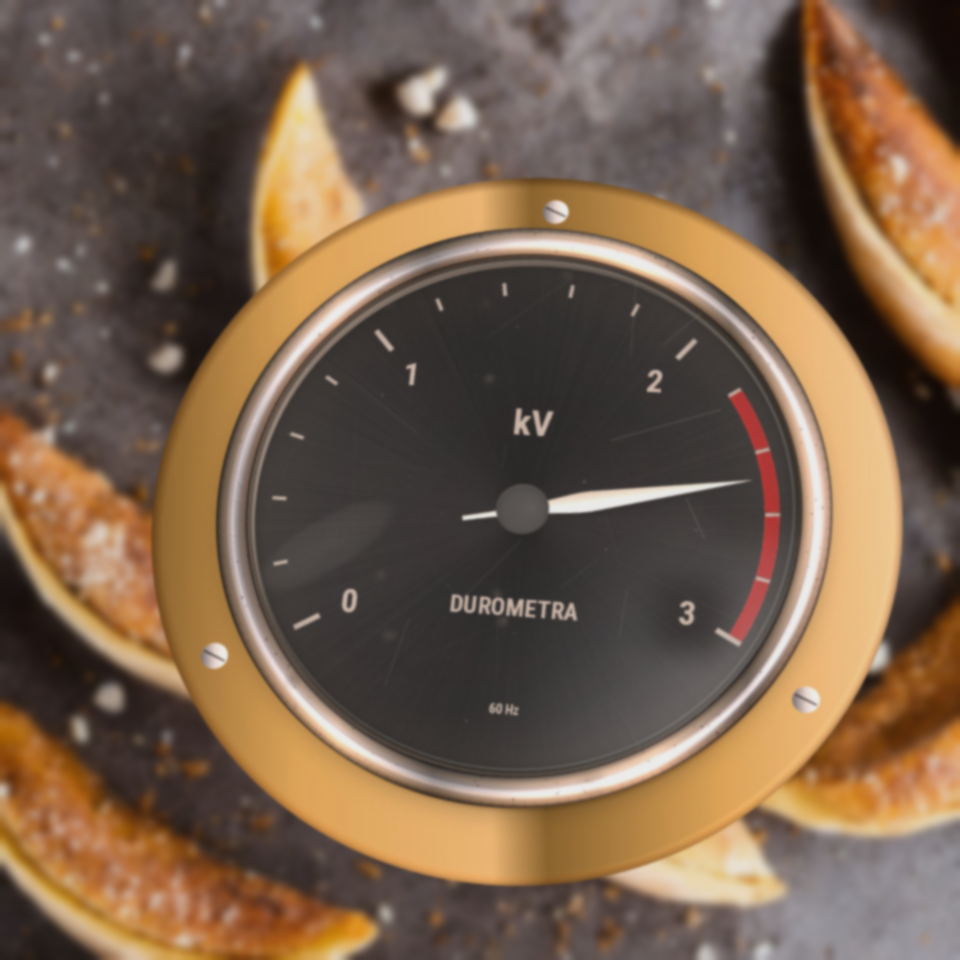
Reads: 2.5 kV
